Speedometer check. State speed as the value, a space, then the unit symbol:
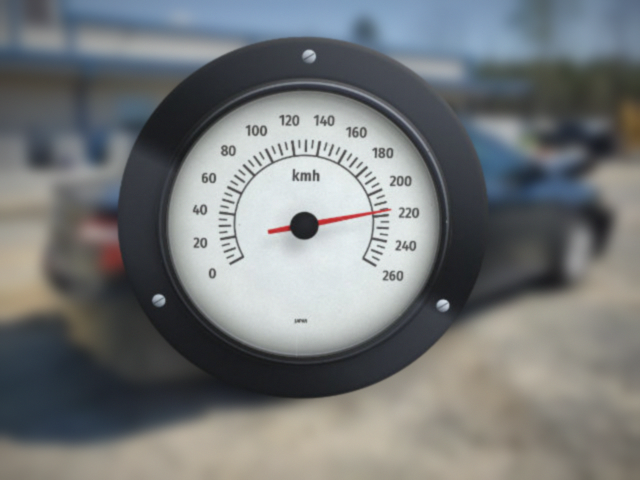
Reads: 215 km/h
